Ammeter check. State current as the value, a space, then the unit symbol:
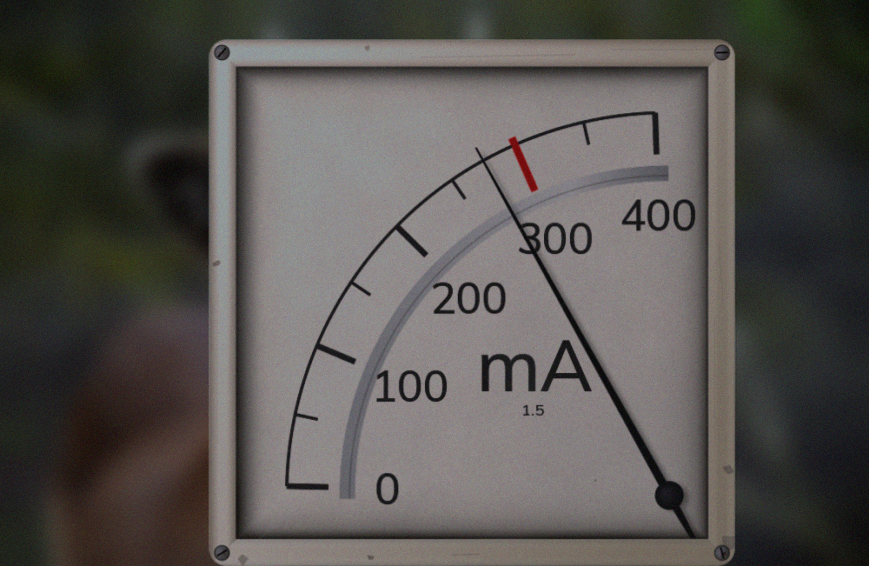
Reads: 275 mA
